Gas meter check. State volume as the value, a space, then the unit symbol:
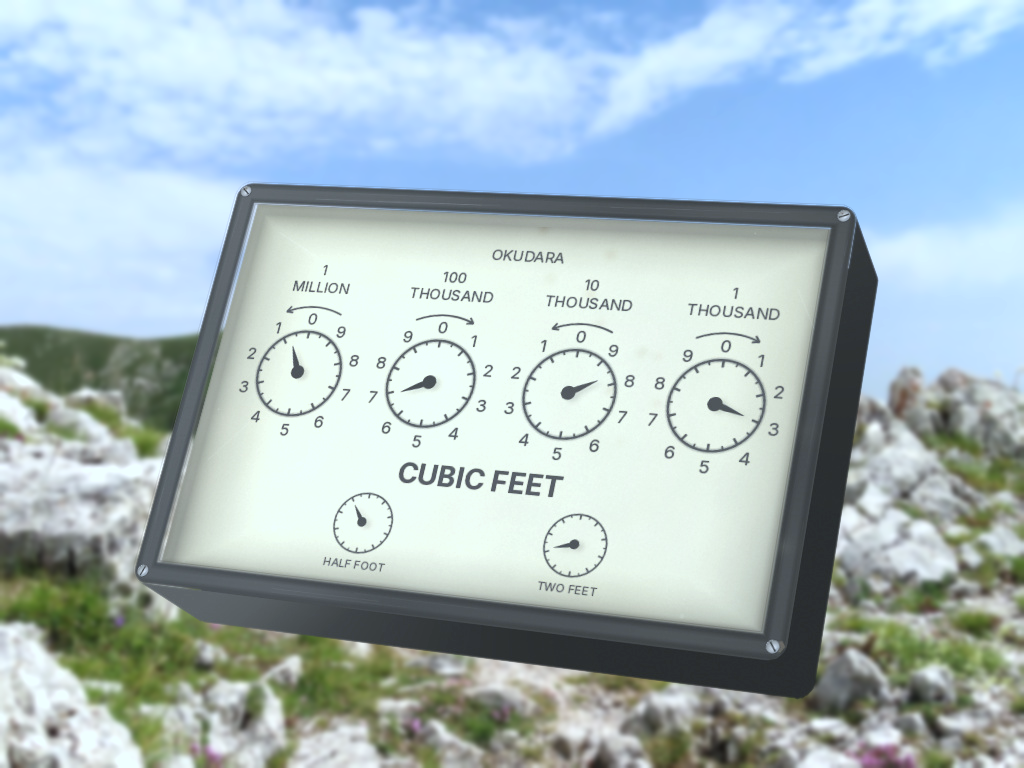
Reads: 68300 ft³
